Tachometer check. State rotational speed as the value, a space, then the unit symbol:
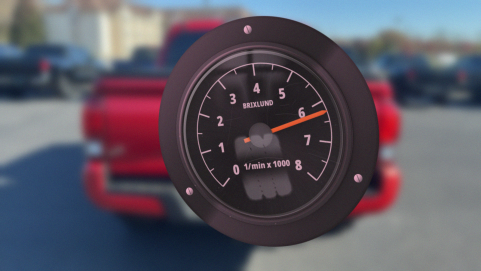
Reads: 6250 rpm
